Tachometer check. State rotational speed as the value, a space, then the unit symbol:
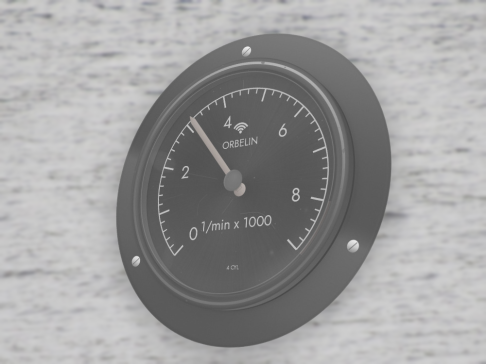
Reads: 3200 rpm
